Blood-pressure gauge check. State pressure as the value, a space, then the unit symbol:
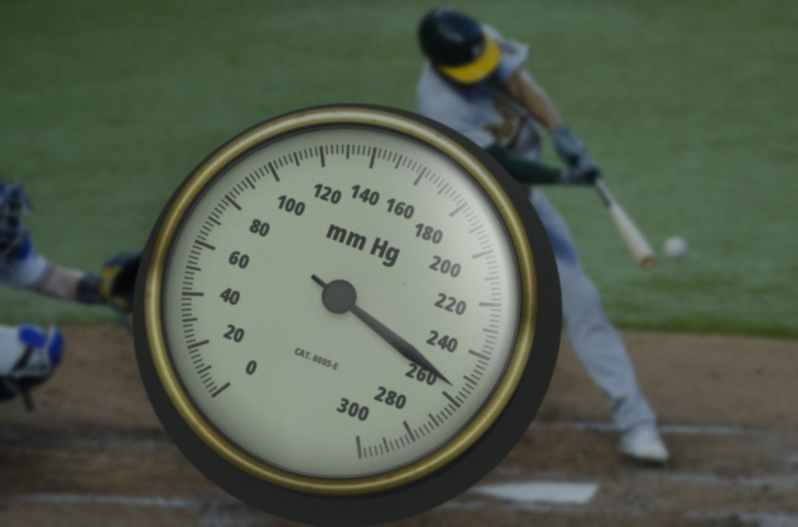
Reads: 256 mmHg
